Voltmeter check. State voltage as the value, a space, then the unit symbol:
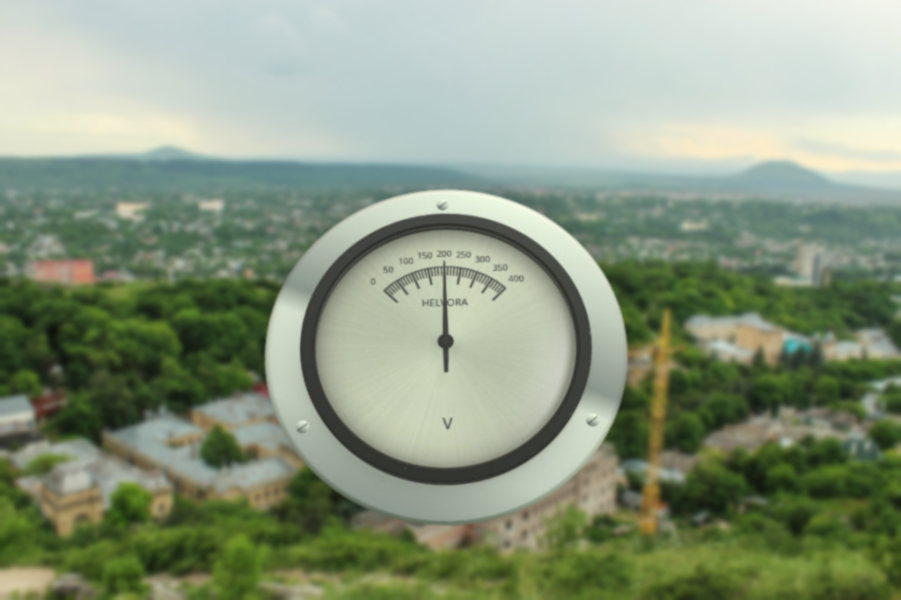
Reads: 200 V
